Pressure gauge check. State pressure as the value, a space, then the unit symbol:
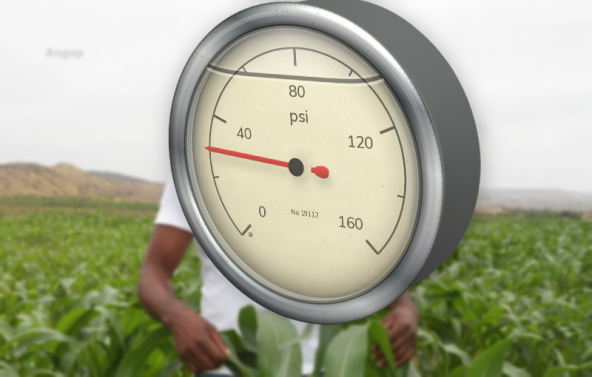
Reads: 30 psi
